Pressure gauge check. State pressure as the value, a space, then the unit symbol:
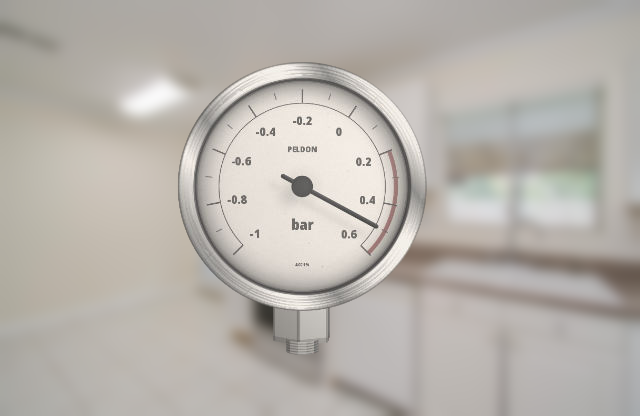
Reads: 0.5 bar
